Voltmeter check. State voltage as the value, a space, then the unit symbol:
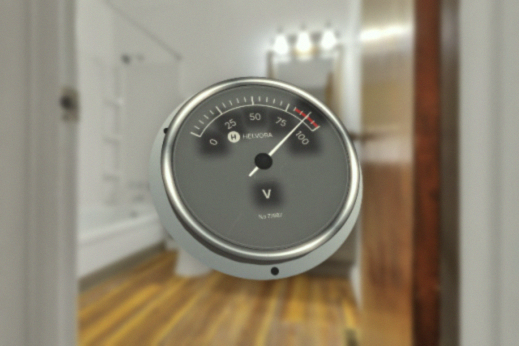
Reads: 90 V
